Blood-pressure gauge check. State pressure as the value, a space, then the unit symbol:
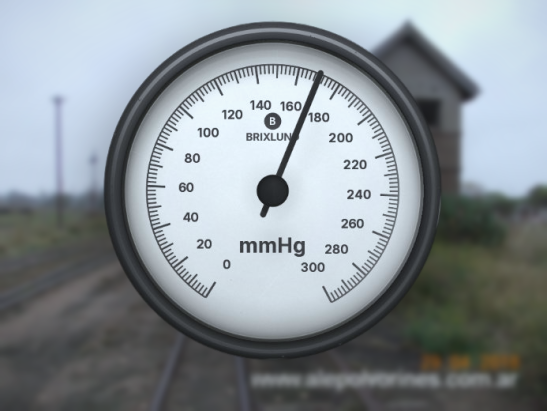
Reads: 170 mmHg
